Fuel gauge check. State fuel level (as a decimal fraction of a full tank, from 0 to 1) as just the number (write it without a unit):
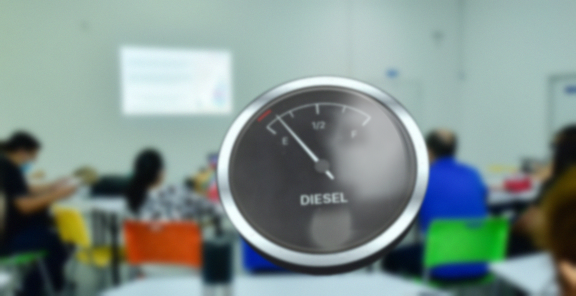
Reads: 0.125
